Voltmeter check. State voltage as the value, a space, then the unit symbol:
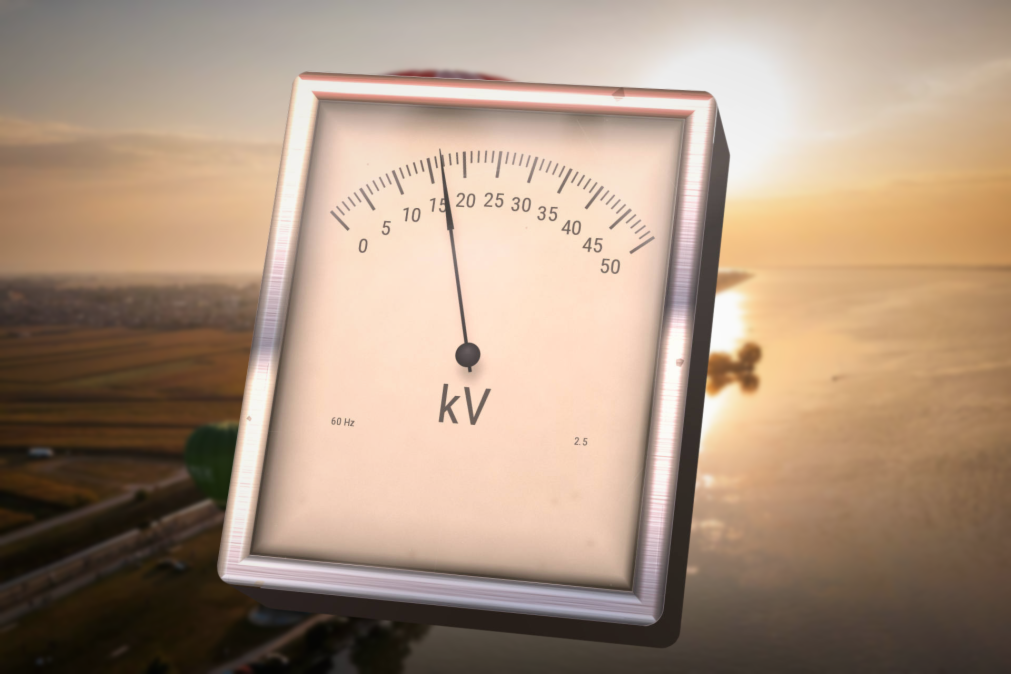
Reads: 17 kV
